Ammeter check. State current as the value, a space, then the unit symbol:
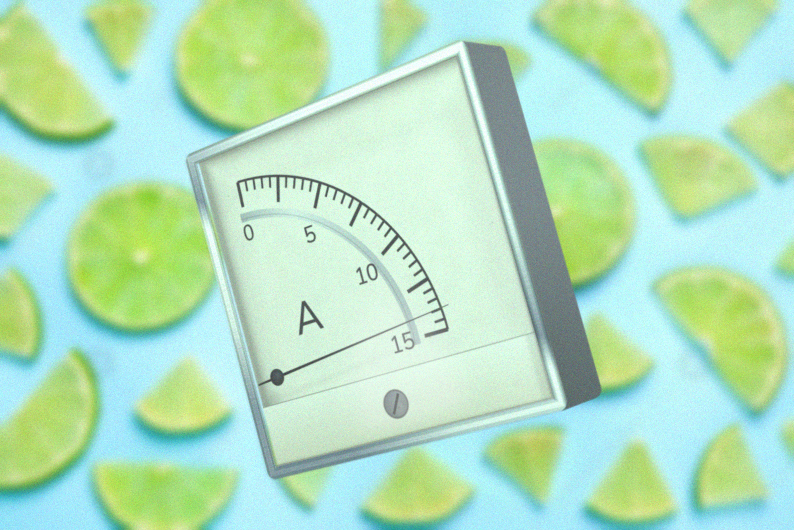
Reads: 14 A
